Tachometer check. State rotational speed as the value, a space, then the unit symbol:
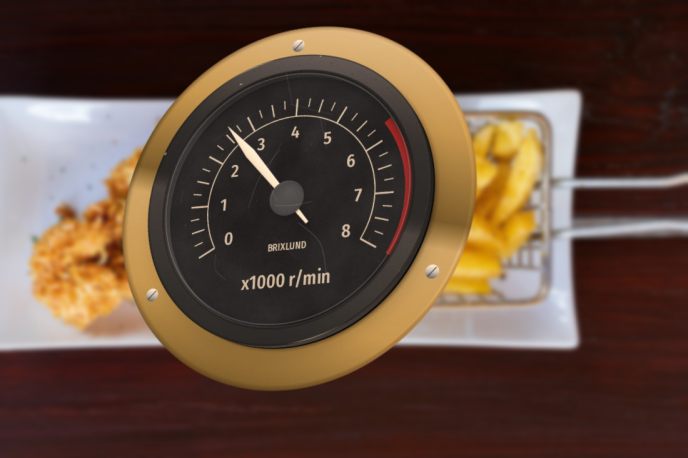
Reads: 2625 rpm
